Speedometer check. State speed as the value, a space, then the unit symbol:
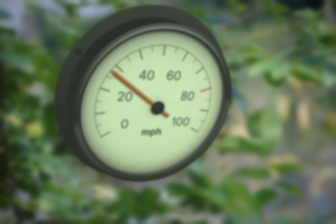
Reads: 27.5 mph
